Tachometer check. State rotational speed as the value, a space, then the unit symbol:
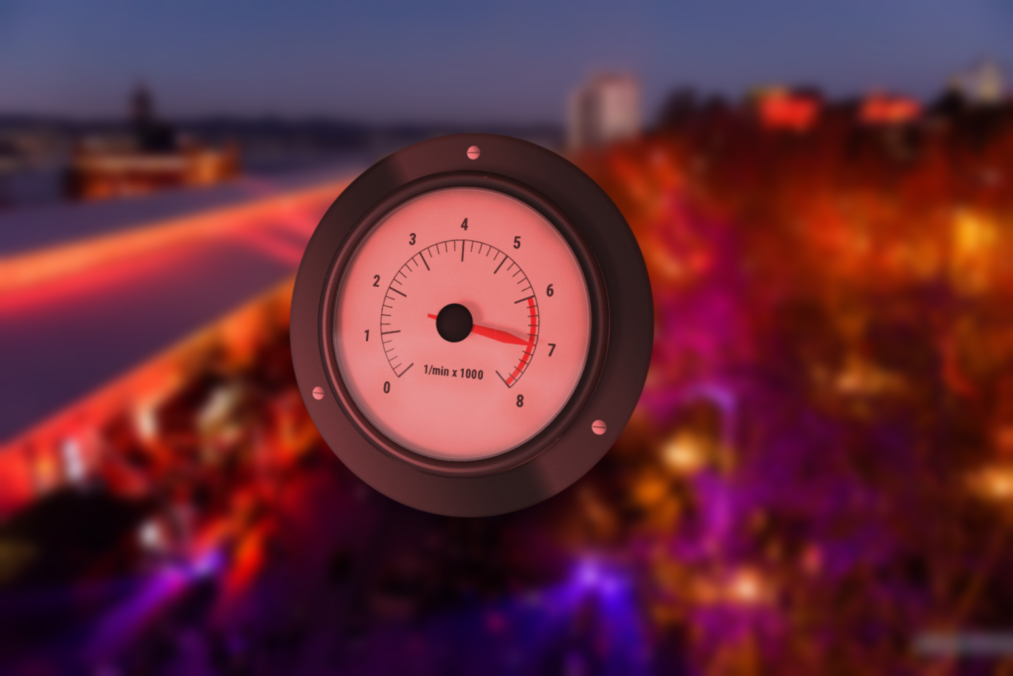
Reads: 7000 rpm
